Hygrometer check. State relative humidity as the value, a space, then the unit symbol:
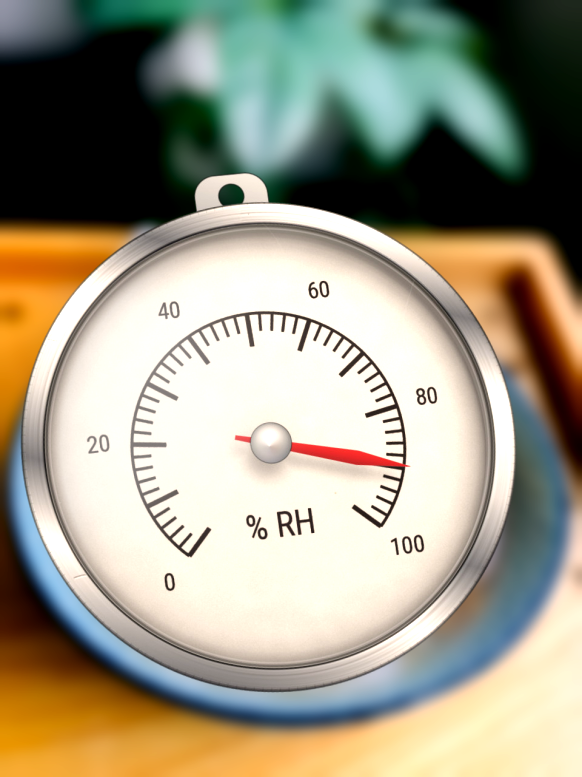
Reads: 90 %
